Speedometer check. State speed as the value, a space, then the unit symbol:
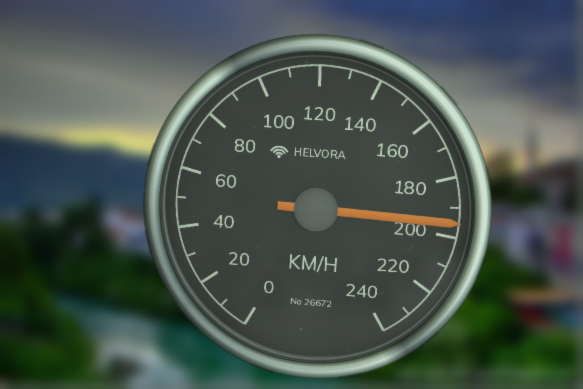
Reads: 195 km/h
